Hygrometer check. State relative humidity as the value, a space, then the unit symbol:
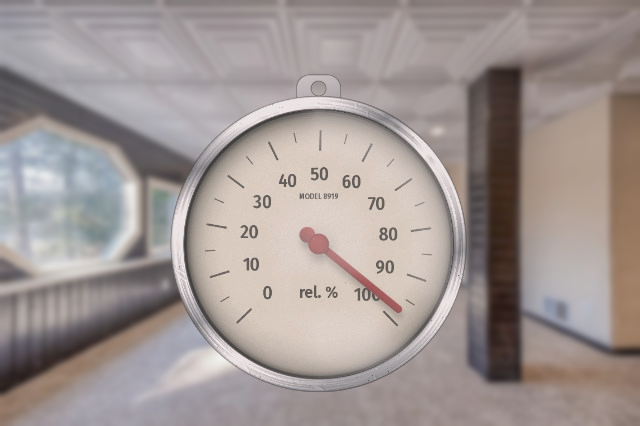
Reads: 97.5 %
